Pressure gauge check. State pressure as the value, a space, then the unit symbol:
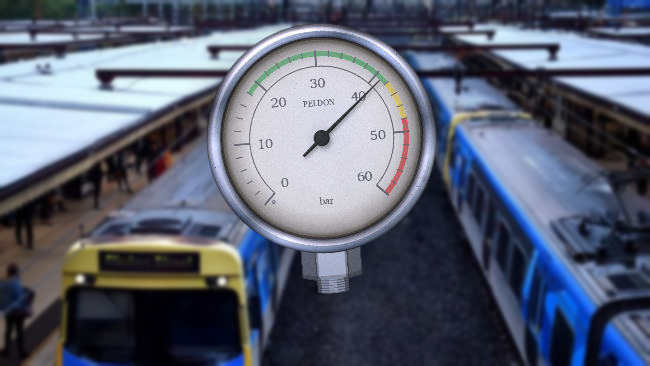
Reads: 41 bar
